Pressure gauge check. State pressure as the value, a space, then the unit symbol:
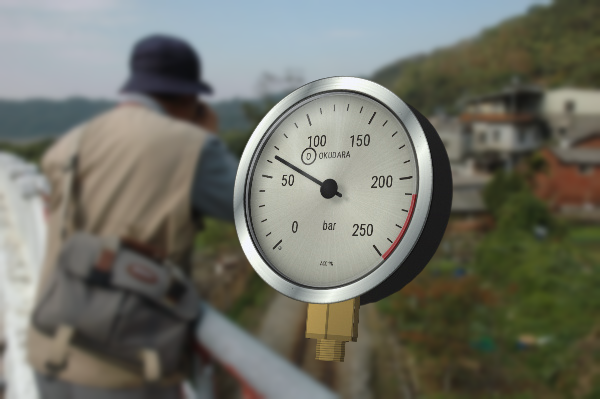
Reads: 65 bar
